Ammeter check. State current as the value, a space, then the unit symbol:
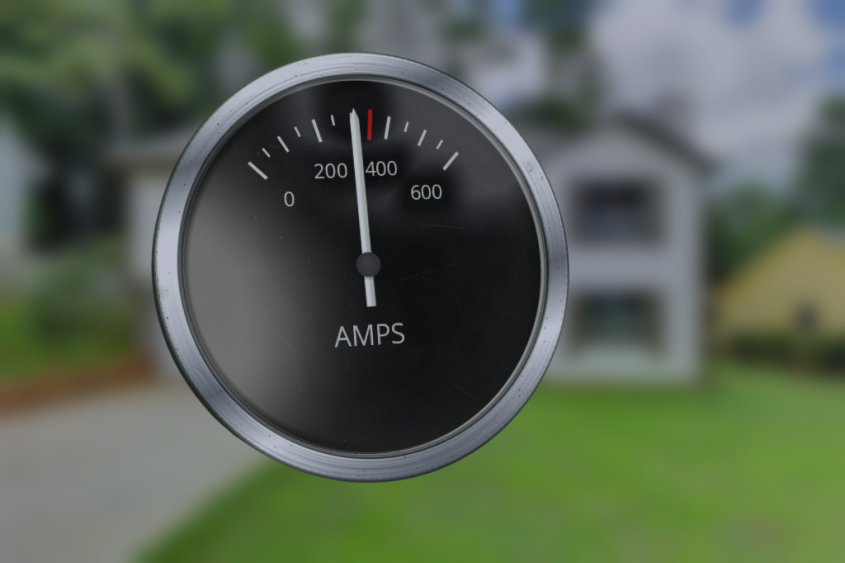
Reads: 300 A
